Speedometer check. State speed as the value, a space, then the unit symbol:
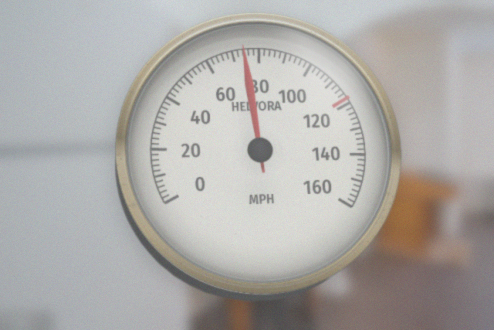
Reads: 74 mph
